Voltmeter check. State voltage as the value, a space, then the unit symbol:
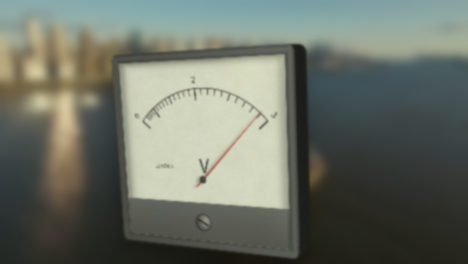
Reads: 2.9 V
